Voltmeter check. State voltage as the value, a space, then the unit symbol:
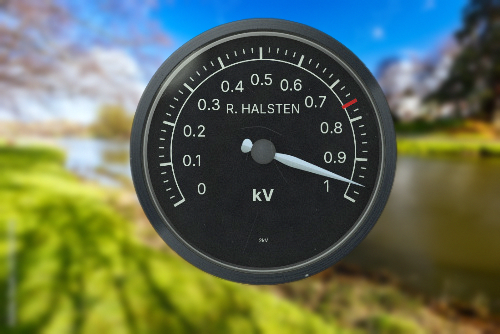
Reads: 0.96 kV
